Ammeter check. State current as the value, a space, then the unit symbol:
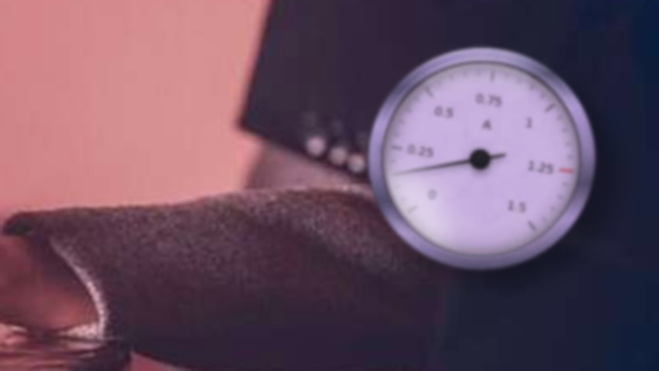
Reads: 0.15 A
